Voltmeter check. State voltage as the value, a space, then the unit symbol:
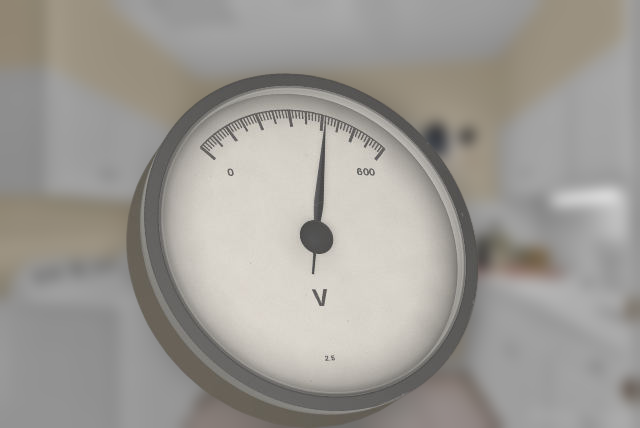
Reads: 400 V
